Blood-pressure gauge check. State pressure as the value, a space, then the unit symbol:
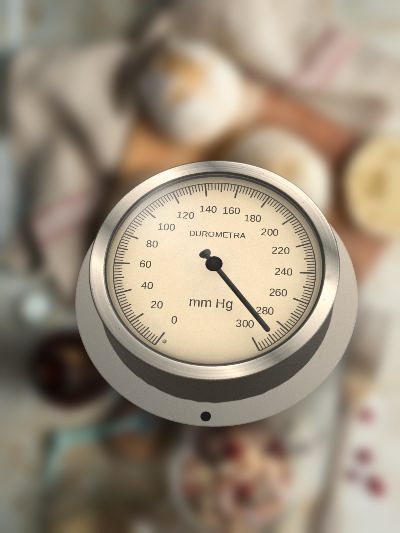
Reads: 290 mmHg
